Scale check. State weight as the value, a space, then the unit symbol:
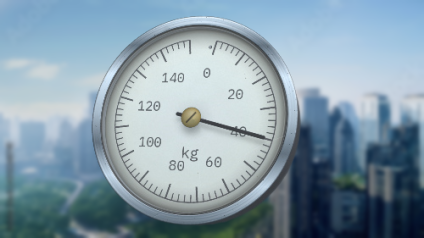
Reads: 40 kg
